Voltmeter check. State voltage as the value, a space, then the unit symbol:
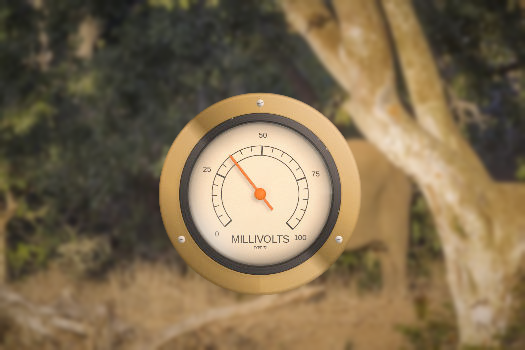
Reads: 35 mV
